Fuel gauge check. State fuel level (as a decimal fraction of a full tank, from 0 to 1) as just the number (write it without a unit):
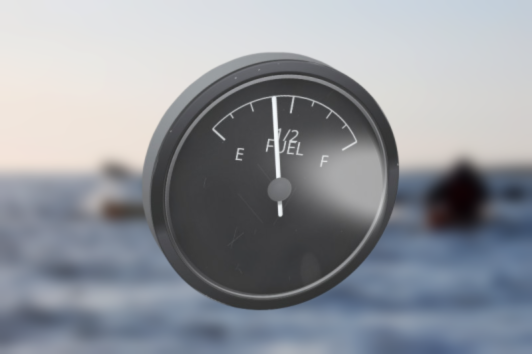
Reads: 0.375
